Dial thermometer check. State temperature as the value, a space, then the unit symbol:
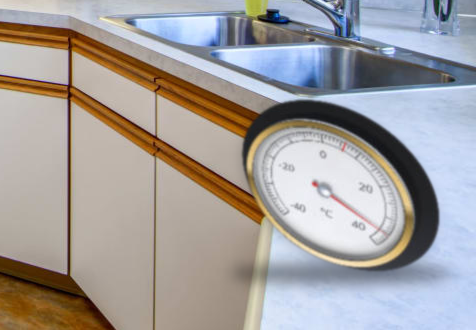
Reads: 35 °C
